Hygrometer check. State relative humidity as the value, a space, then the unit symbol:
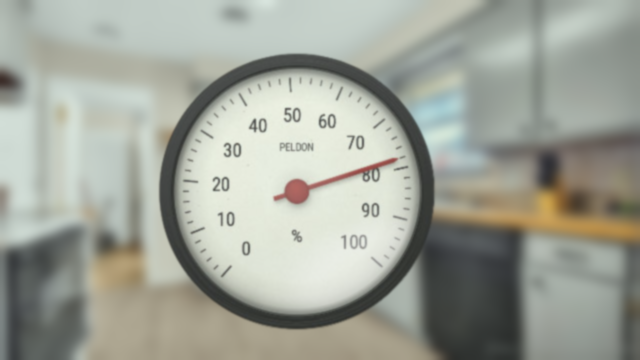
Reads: 78 %
